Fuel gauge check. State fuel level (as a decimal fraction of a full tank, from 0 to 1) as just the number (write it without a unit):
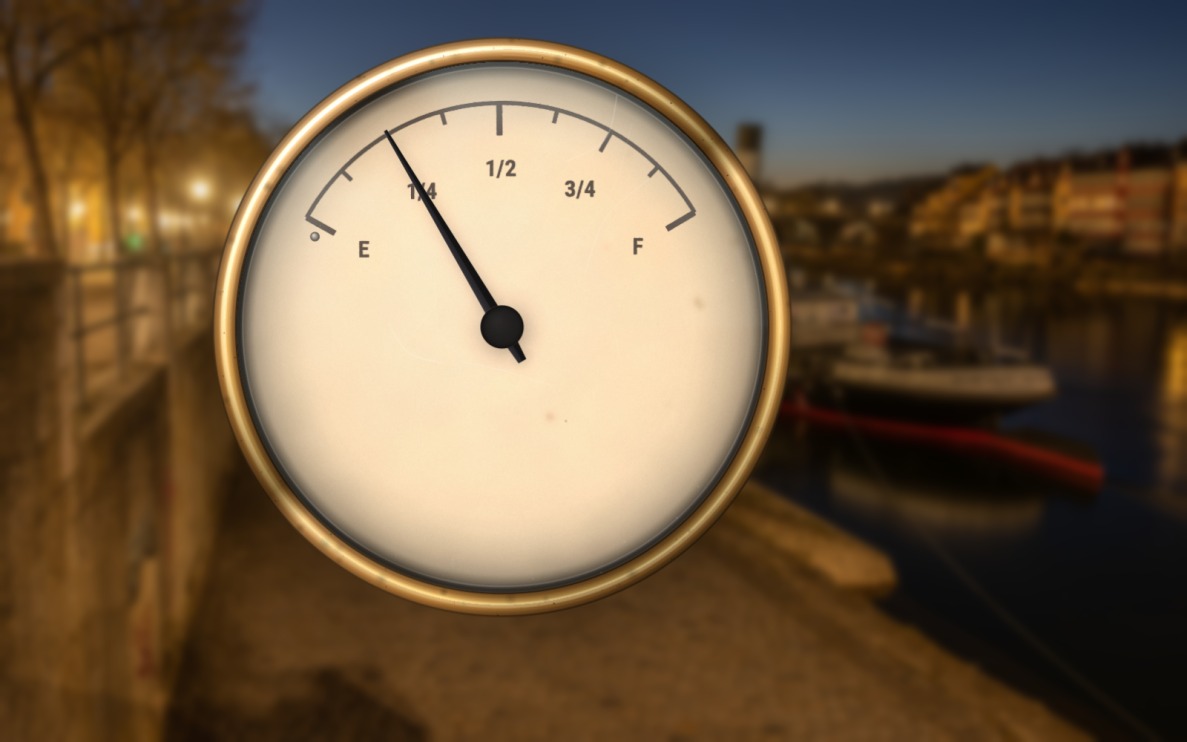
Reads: 0.25
